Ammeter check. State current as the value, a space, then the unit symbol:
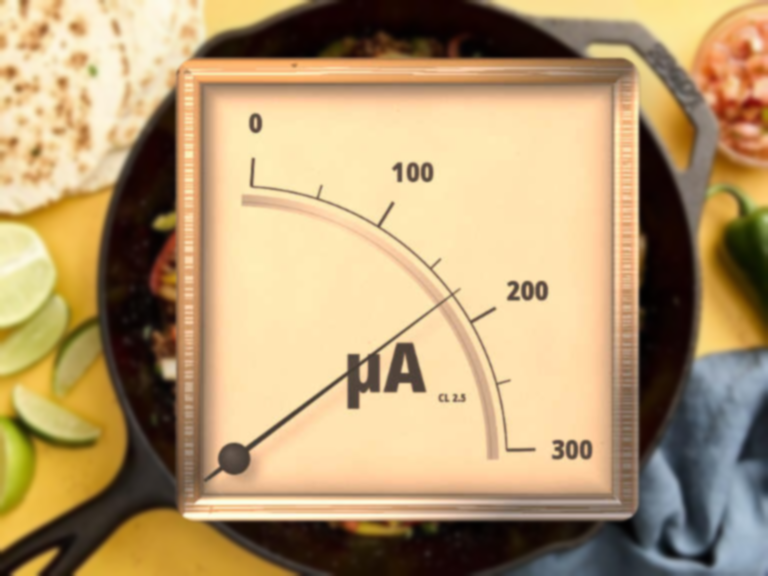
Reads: 175 µA
